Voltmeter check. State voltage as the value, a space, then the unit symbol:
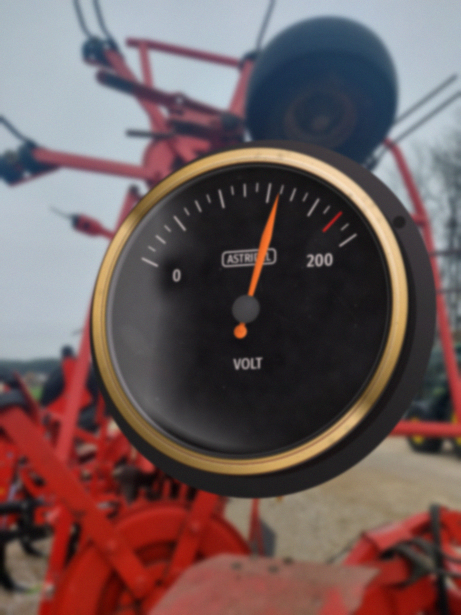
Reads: 130 V
